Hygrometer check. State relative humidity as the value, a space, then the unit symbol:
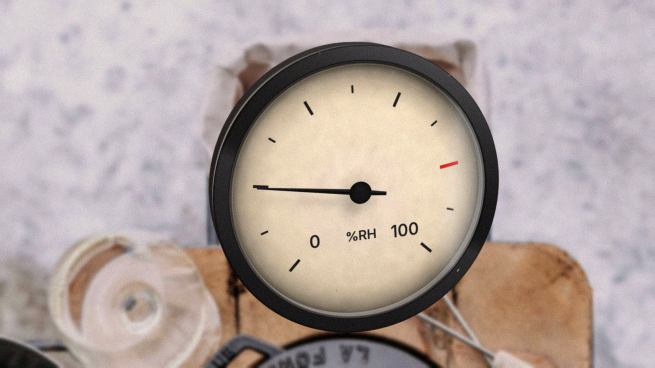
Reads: 20 %
